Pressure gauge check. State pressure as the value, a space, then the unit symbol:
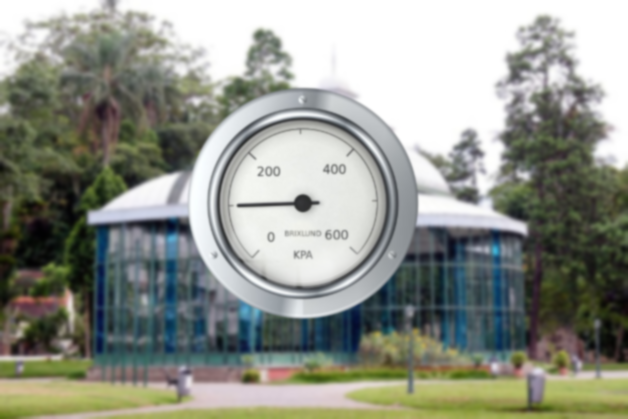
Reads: 100 kPa
